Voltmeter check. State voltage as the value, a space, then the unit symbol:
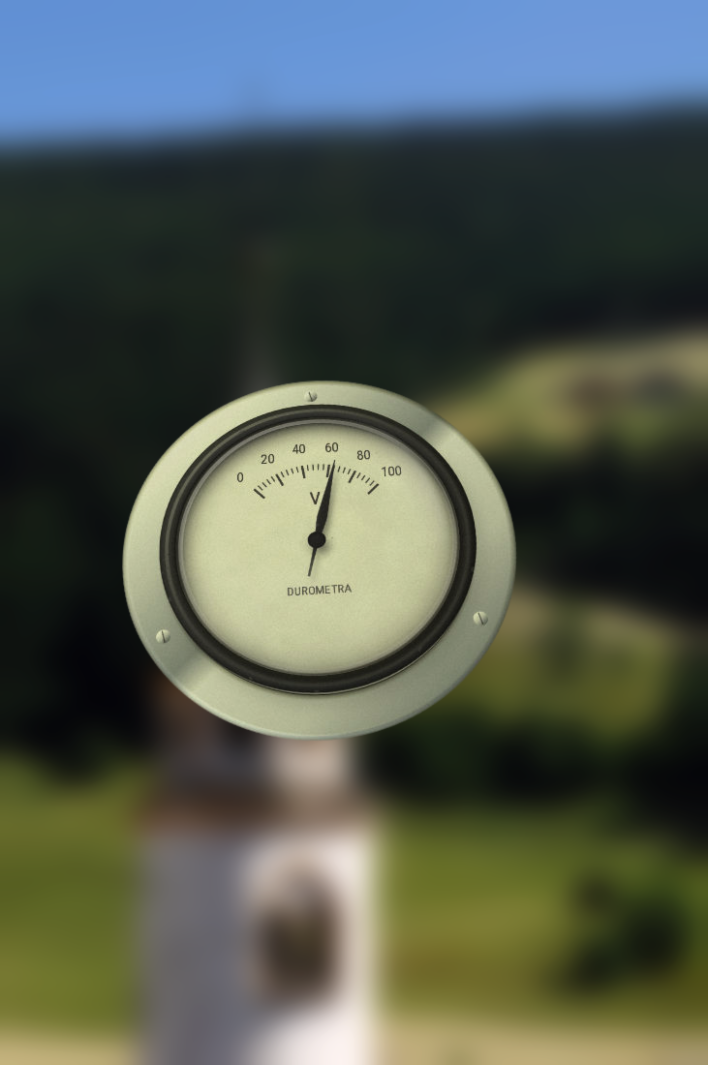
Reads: 64 V
